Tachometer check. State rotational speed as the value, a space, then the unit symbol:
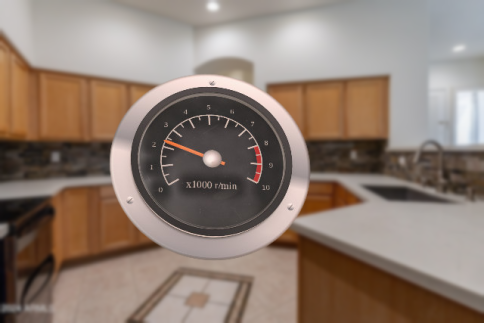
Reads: 2250 rpm
